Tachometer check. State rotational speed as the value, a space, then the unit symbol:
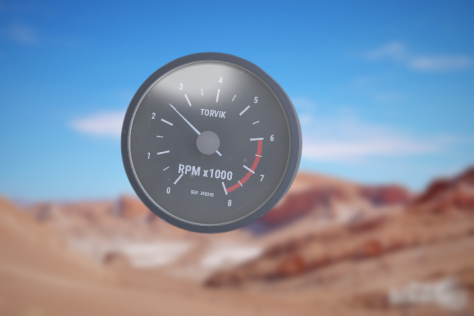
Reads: 2500 rpm
